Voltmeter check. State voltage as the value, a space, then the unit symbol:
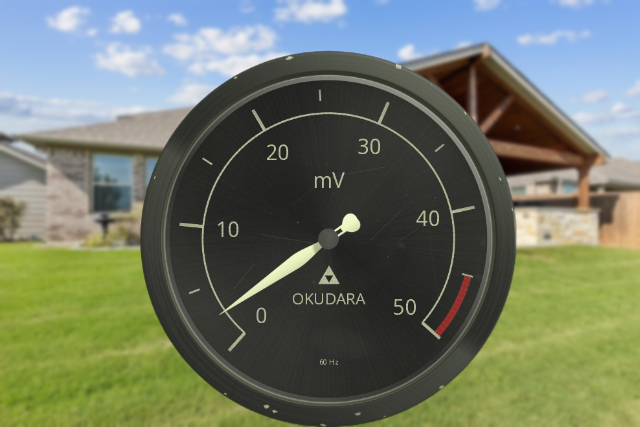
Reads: 2.5 mV
